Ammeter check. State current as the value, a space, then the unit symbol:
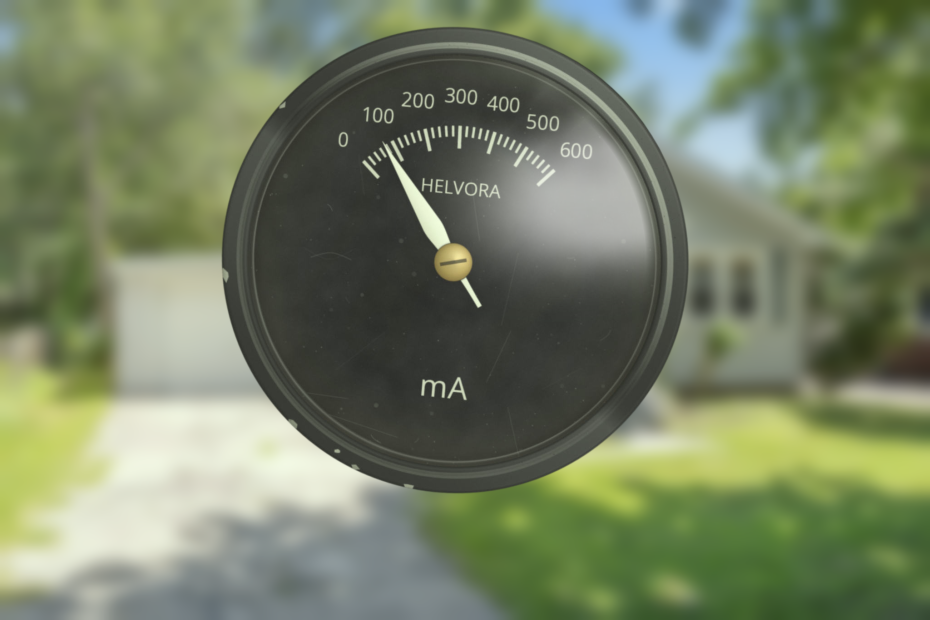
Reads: 80 mA
